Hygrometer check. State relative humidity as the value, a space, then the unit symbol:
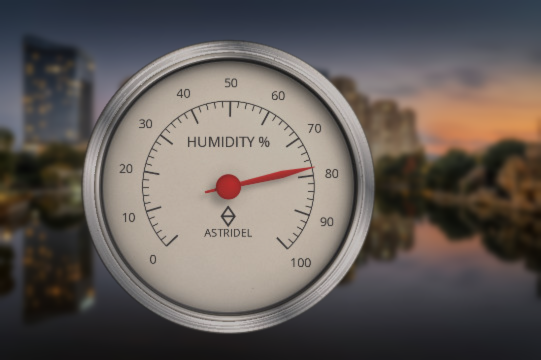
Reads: 78 %
